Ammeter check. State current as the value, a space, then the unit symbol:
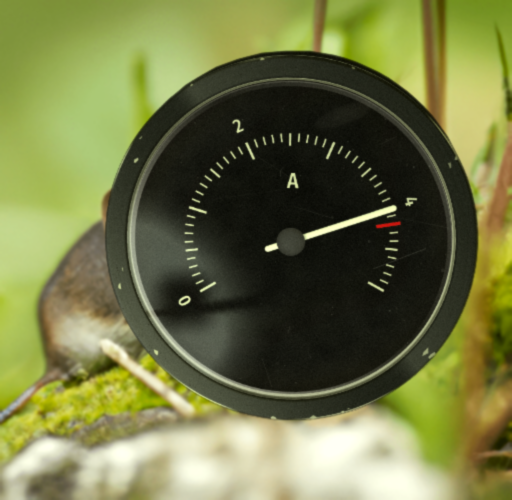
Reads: 4 A
